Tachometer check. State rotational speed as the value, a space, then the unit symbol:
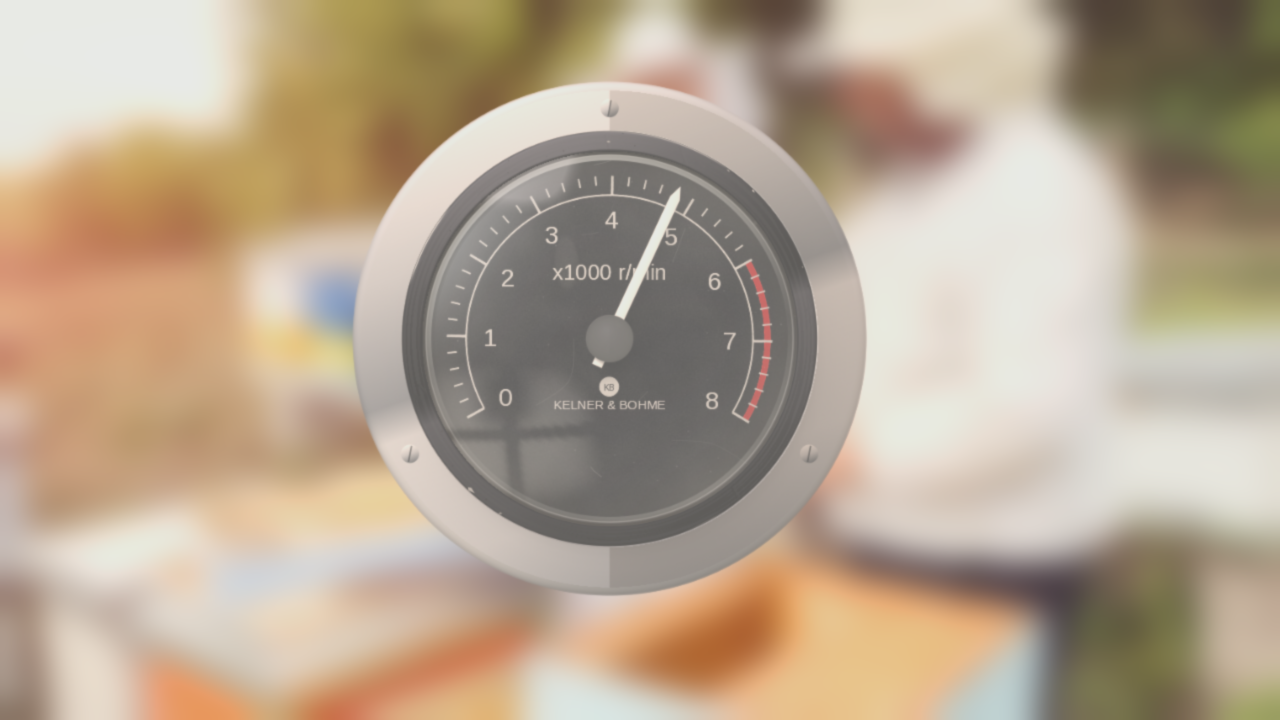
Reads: 4800 rpm
